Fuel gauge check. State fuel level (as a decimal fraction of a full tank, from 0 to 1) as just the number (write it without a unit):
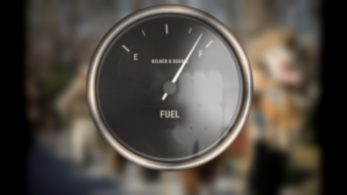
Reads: 0.875
